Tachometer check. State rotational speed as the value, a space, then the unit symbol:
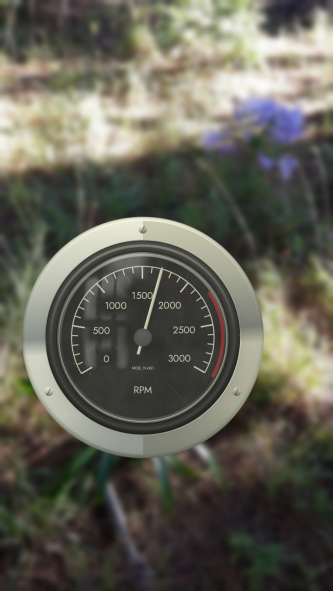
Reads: 1700 rpm
